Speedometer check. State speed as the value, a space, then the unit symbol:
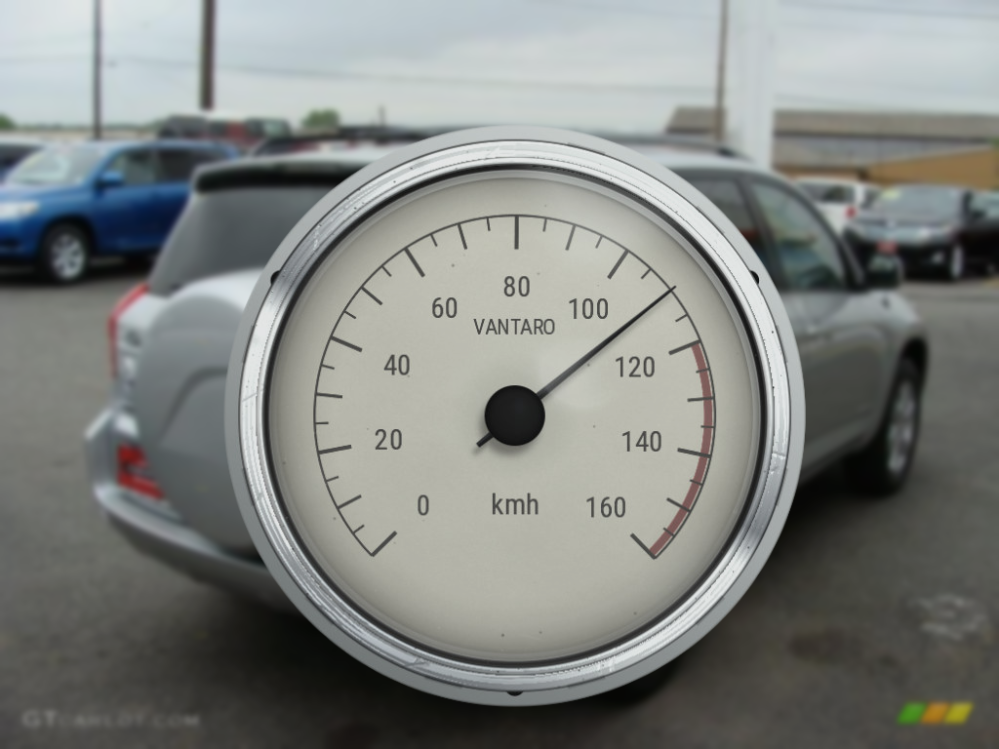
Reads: 110 km/h
